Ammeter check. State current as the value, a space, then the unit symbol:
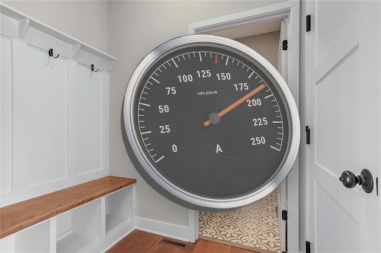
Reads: 190 A
